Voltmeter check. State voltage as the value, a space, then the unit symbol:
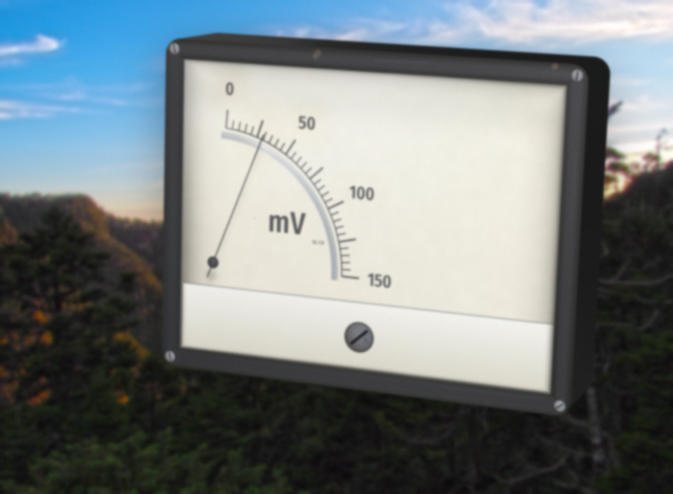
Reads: 30 mV
